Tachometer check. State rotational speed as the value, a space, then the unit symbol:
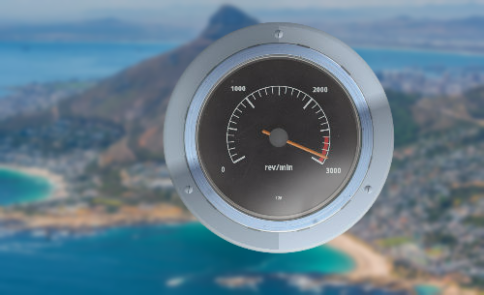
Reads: 2900 rpm
